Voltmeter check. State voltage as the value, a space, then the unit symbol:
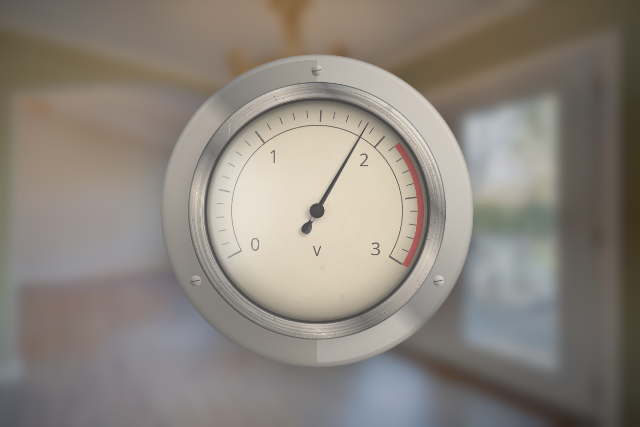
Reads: 1.85 V
